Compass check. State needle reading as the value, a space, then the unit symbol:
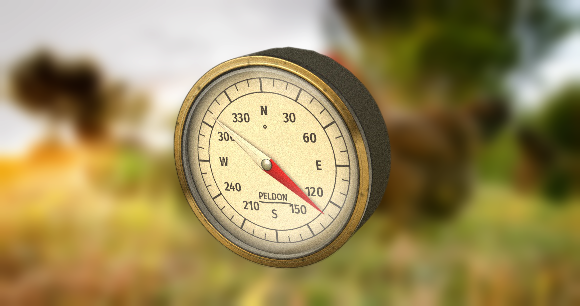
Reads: 130 °
